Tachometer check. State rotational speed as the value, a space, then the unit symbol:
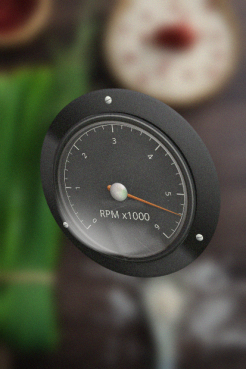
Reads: 5400 rpm
